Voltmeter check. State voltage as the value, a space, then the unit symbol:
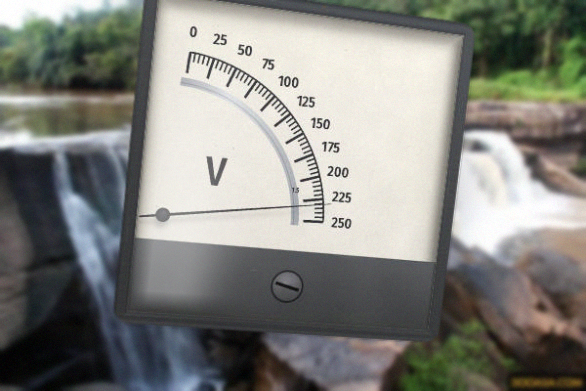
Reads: 230 V
